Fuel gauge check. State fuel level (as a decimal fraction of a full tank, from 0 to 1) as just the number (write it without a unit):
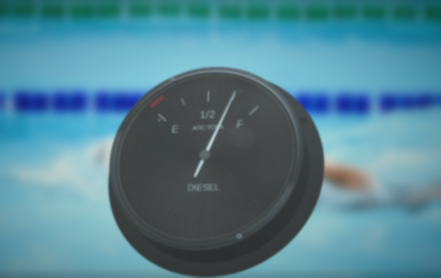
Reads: 0.75
